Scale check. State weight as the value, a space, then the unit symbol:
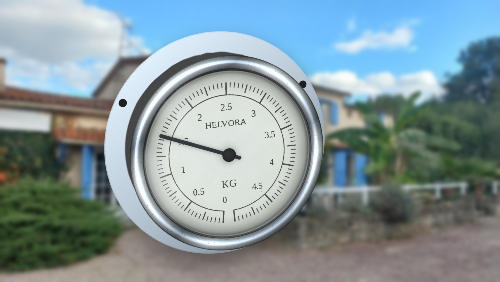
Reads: 1.5 kg
